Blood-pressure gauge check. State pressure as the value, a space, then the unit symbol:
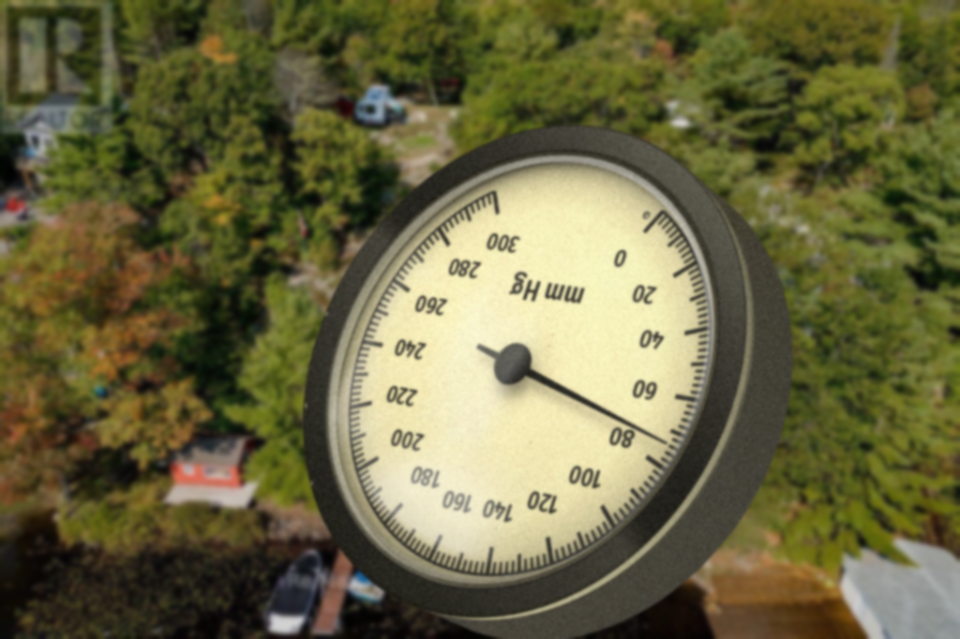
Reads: 74 mmHg
